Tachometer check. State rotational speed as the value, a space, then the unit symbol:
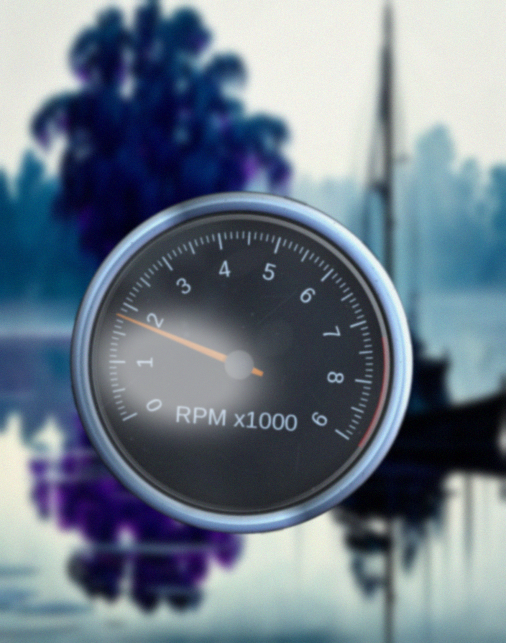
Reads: 1800 rpm
